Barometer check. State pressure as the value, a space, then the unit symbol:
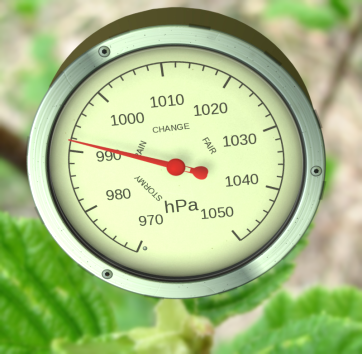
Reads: 992 hPa
